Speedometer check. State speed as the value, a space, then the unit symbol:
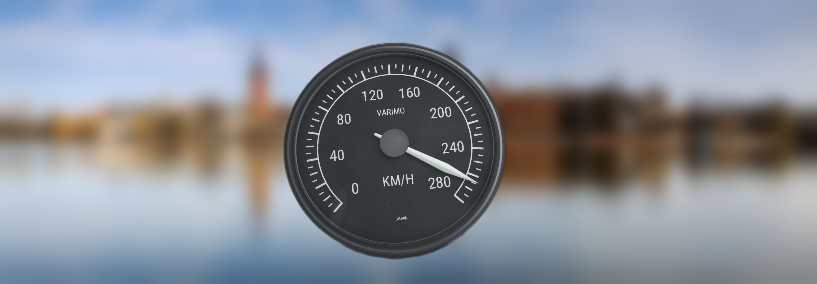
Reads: 265 km/h
